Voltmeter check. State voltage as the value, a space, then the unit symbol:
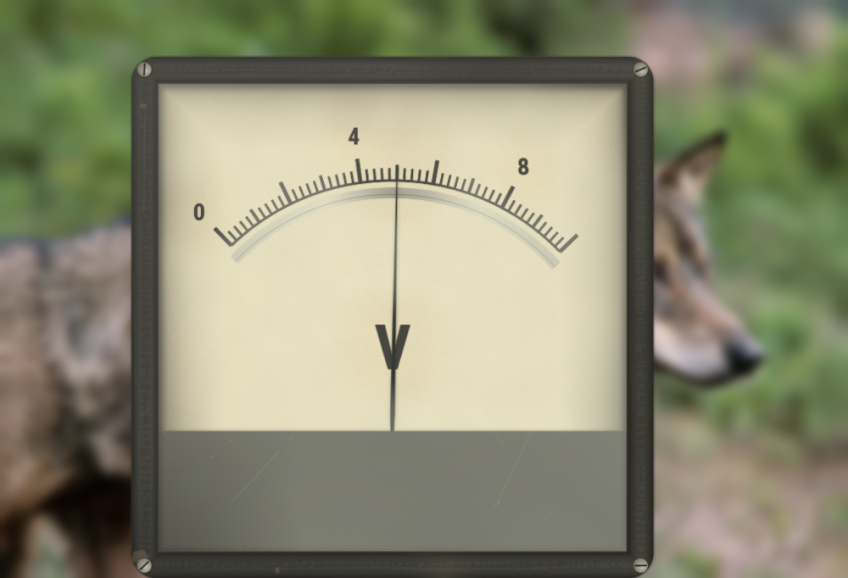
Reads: 5 V
